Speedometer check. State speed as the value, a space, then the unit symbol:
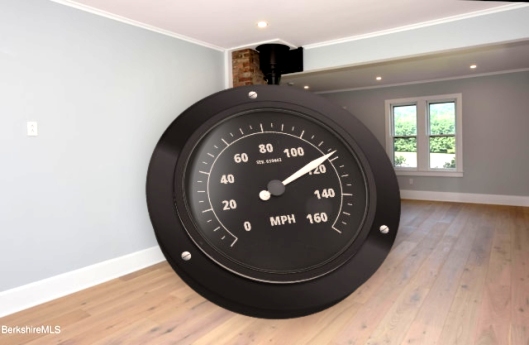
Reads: 117.5 mph
